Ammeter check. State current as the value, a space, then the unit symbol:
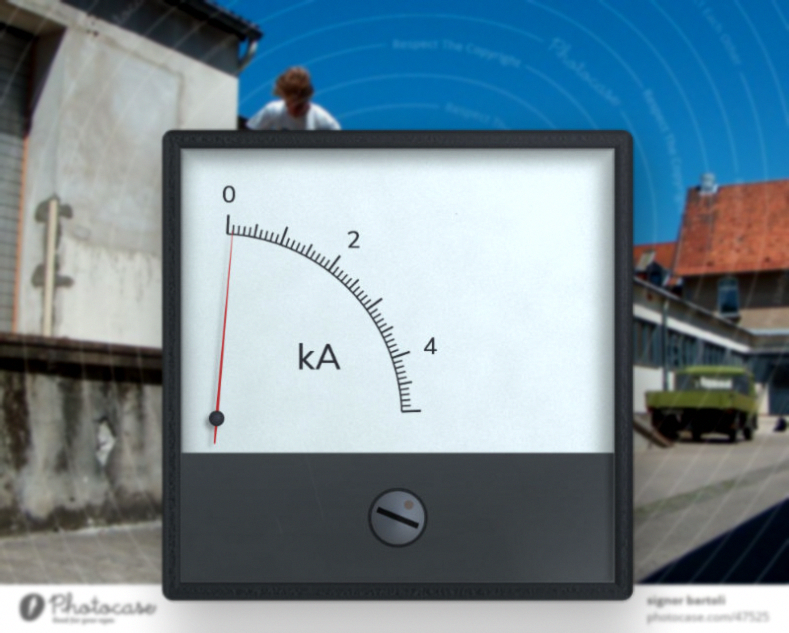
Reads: 0.1 kA
